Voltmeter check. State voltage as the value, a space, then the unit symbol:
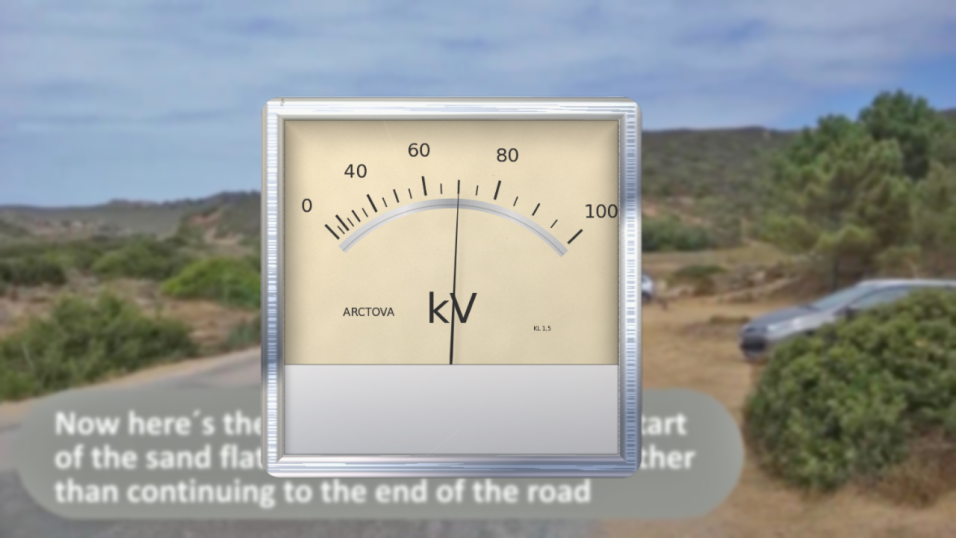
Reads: 70 kV
